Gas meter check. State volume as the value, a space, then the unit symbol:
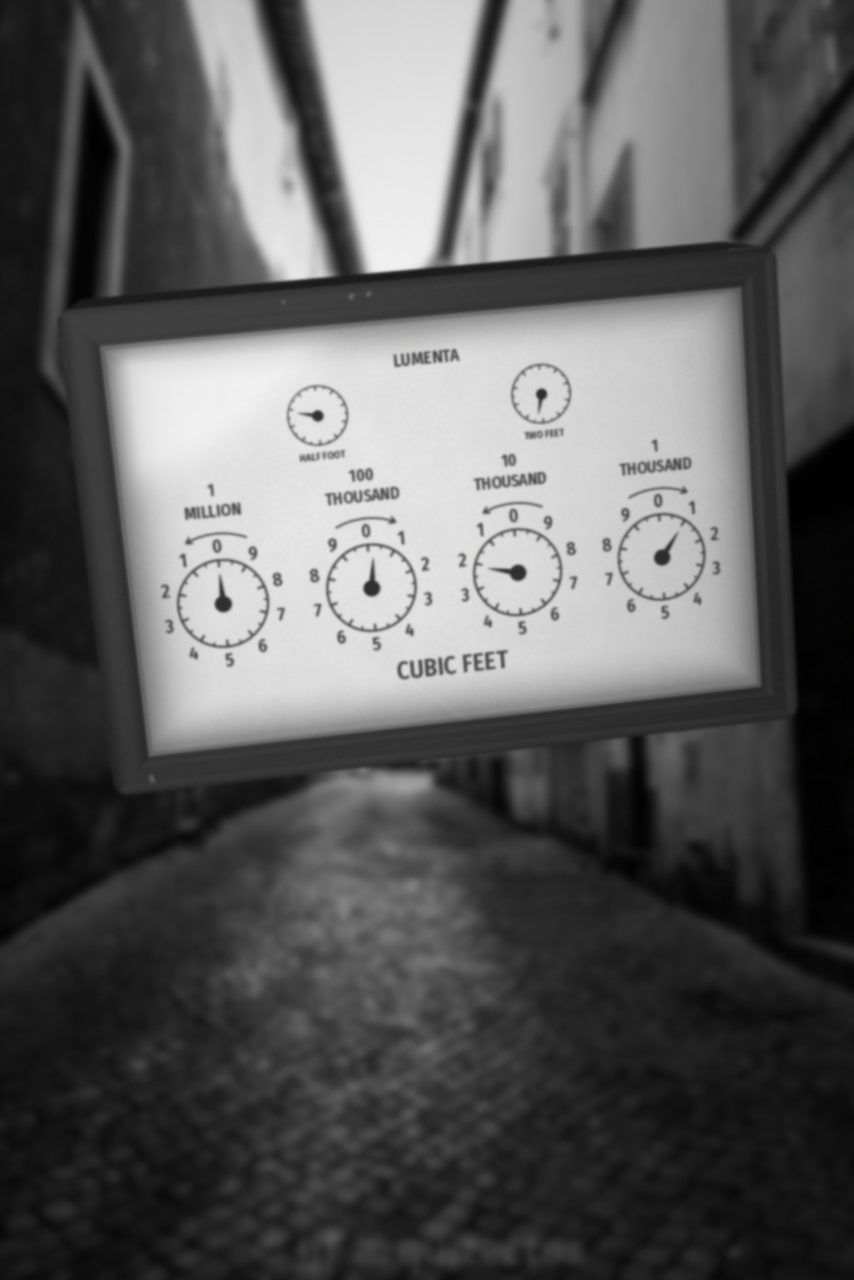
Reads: 2100 ft³
